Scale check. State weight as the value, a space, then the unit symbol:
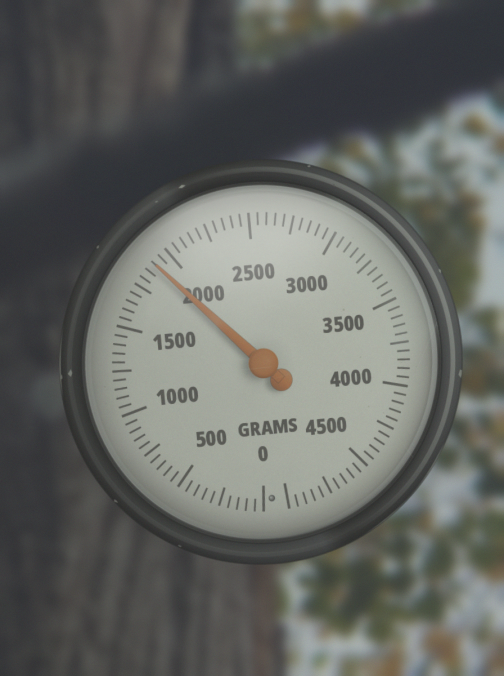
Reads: 1900 g
